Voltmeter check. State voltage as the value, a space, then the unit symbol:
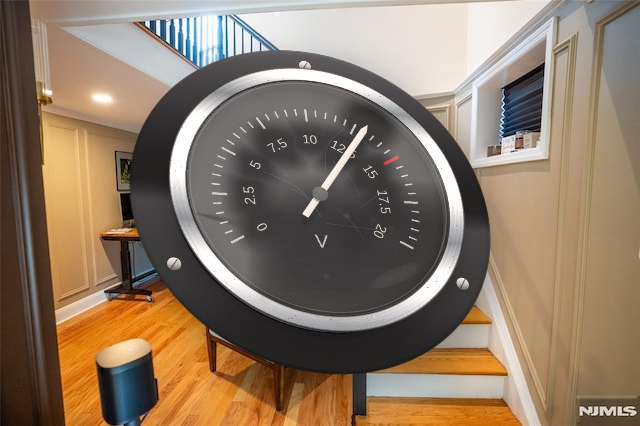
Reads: 13 V
